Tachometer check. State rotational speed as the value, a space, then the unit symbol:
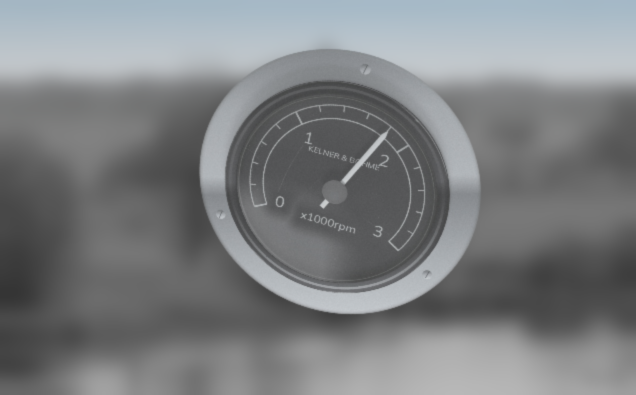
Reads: 1800 rpm
